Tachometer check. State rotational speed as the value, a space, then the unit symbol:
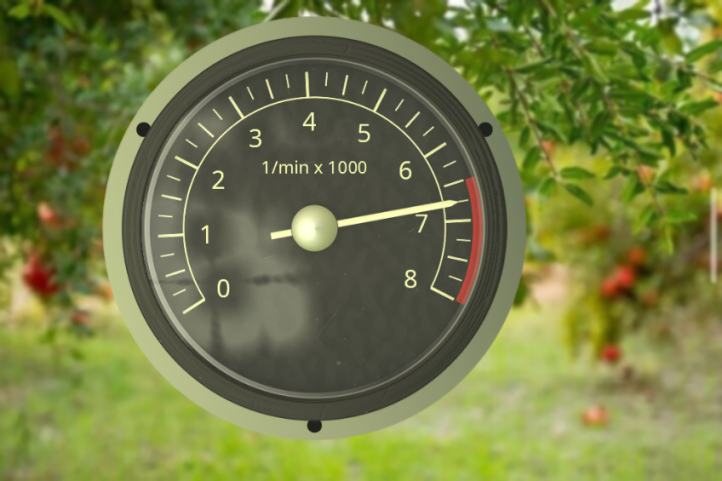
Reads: 6750 rpm
